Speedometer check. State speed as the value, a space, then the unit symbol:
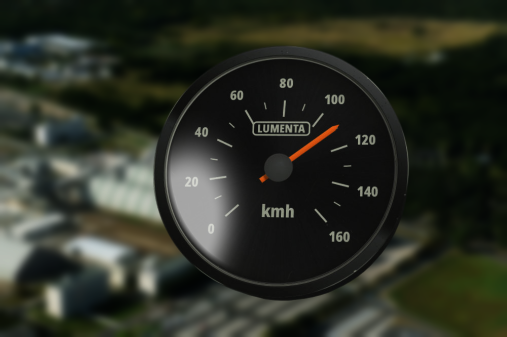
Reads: 110 km/h
